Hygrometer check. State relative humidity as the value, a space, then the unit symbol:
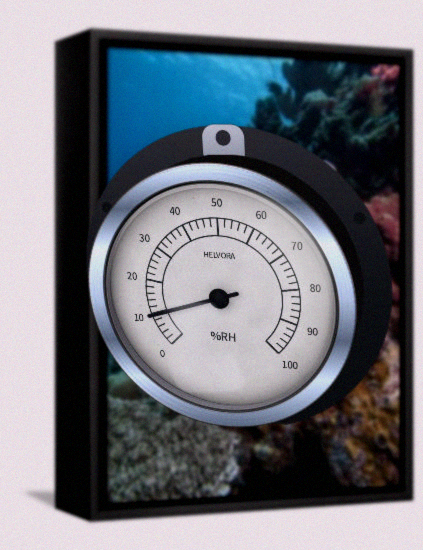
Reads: 10 %
